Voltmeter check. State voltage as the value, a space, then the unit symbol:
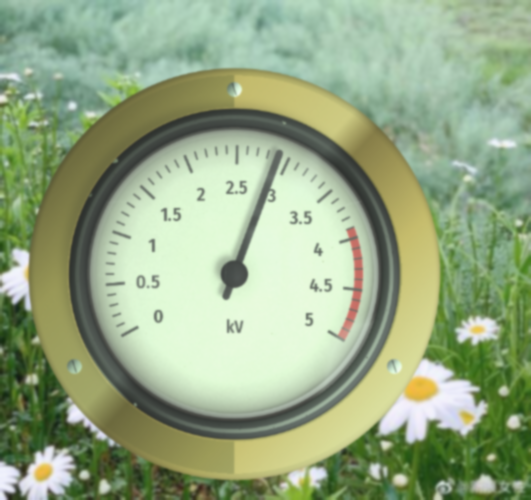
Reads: 2.9 kV
